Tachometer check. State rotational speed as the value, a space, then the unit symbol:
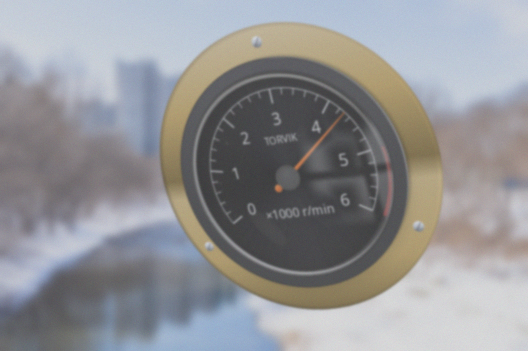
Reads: 4300 rpm
